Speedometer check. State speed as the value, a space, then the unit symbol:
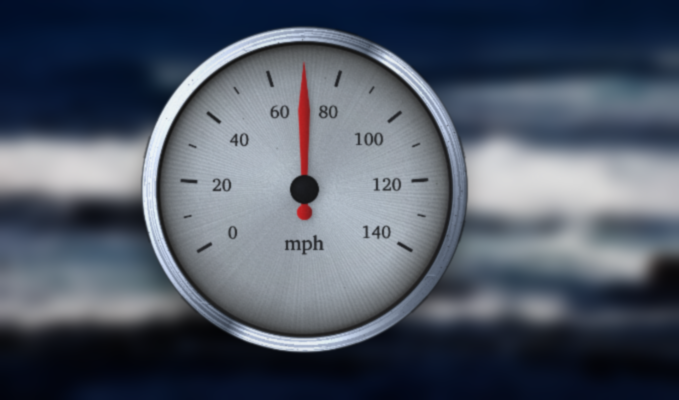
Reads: 70 mph
